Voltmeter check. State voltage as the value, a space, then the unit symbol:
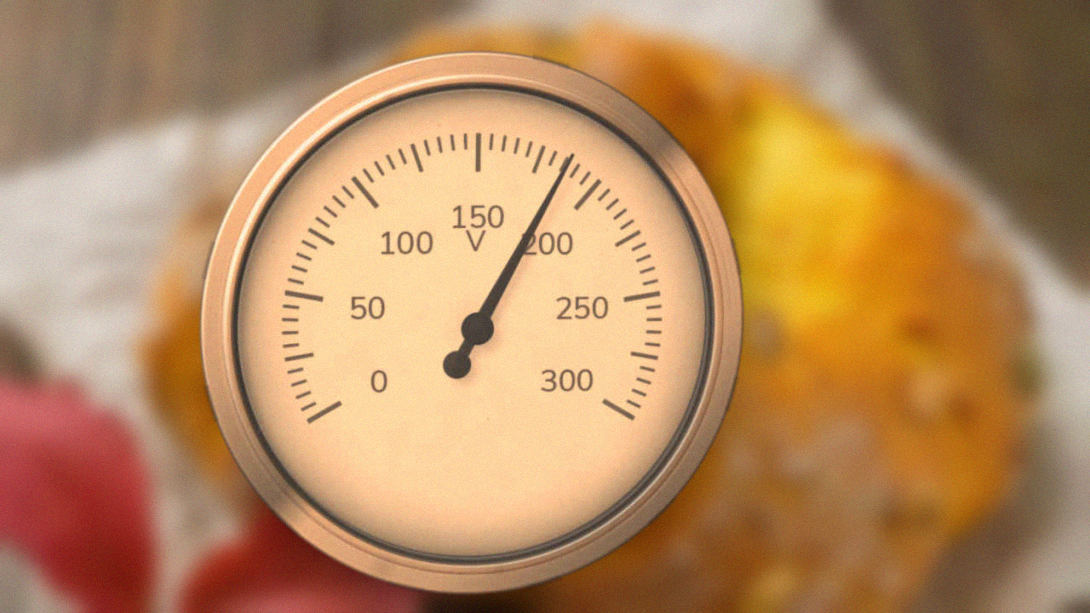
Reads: 185 V
